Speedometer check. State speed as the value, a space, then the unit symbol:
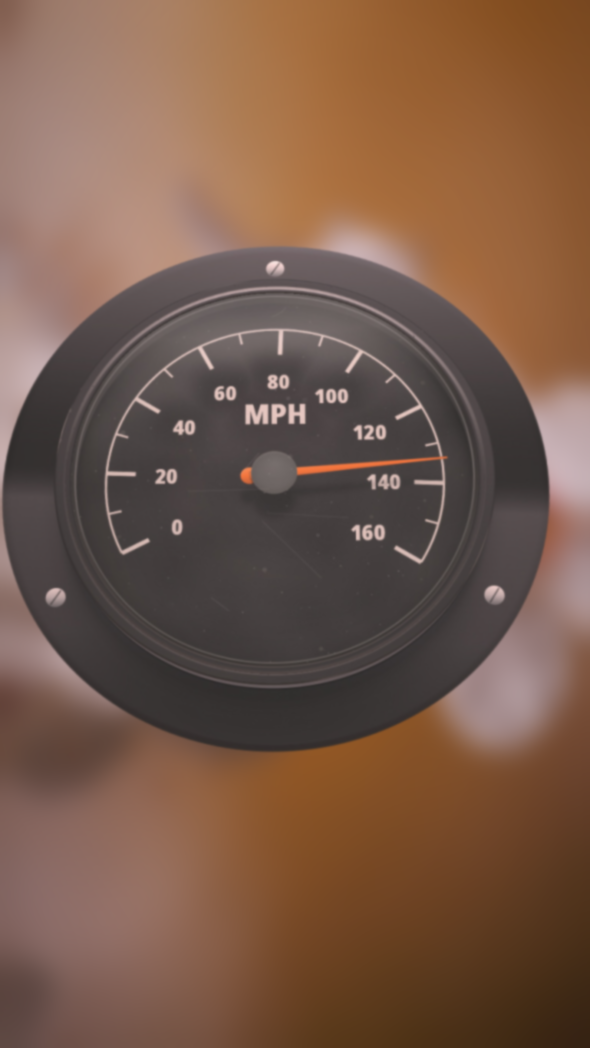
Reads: 135 mph
